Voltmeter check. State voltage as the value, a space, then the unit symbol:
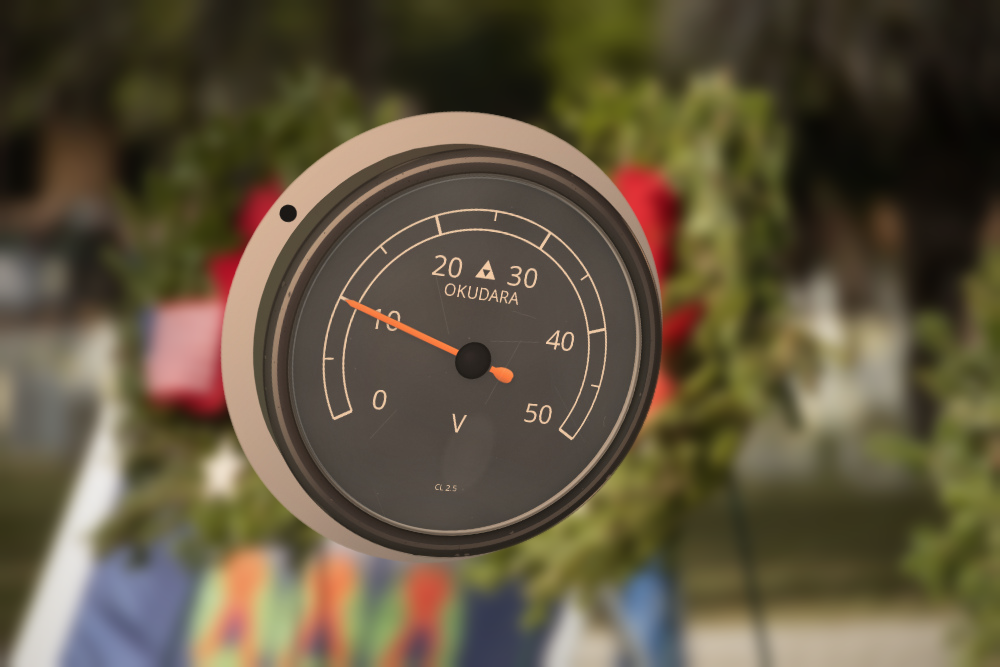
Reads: 10 V
